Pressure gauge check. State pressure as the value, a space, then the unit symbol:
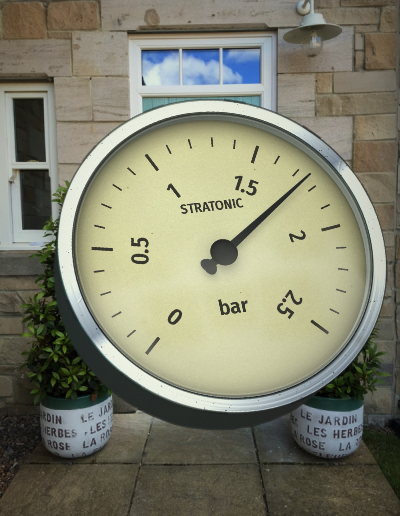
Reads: 1.75 bar
